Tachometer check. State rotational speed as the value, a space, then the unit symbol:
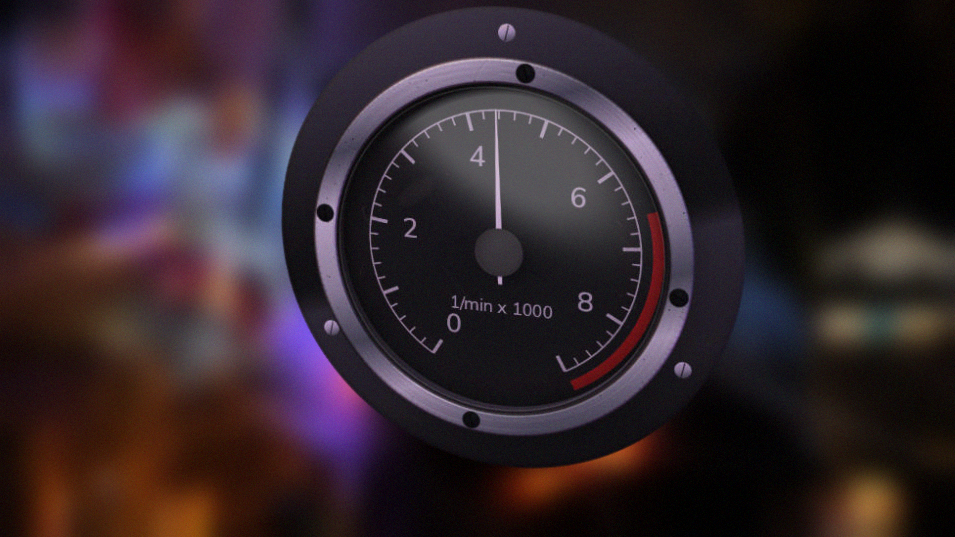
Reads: 4400 rpm
